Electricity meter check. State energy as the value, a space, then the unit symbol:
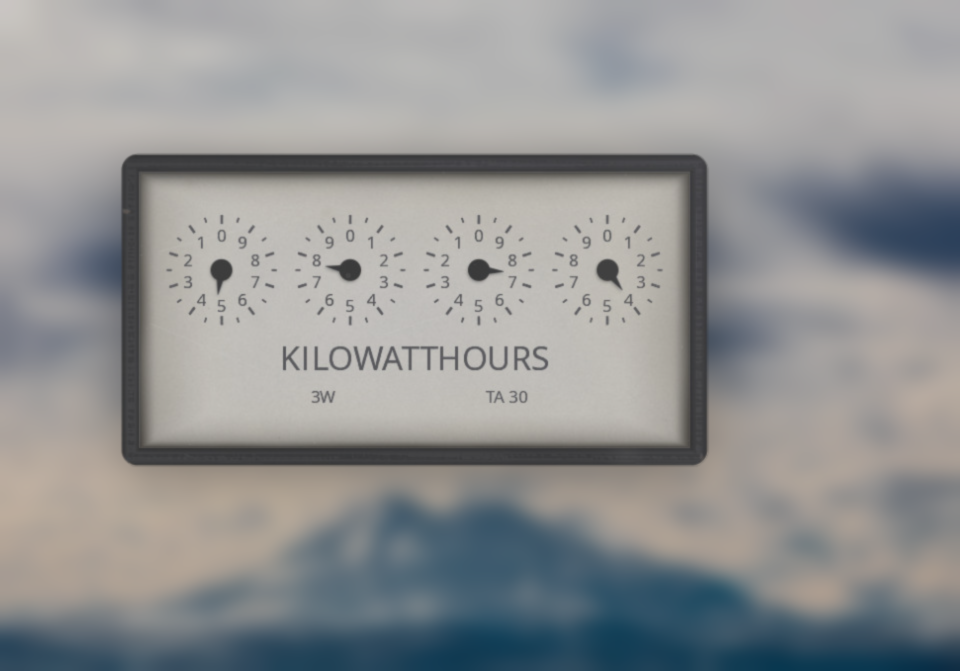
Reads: 4774 kWh
